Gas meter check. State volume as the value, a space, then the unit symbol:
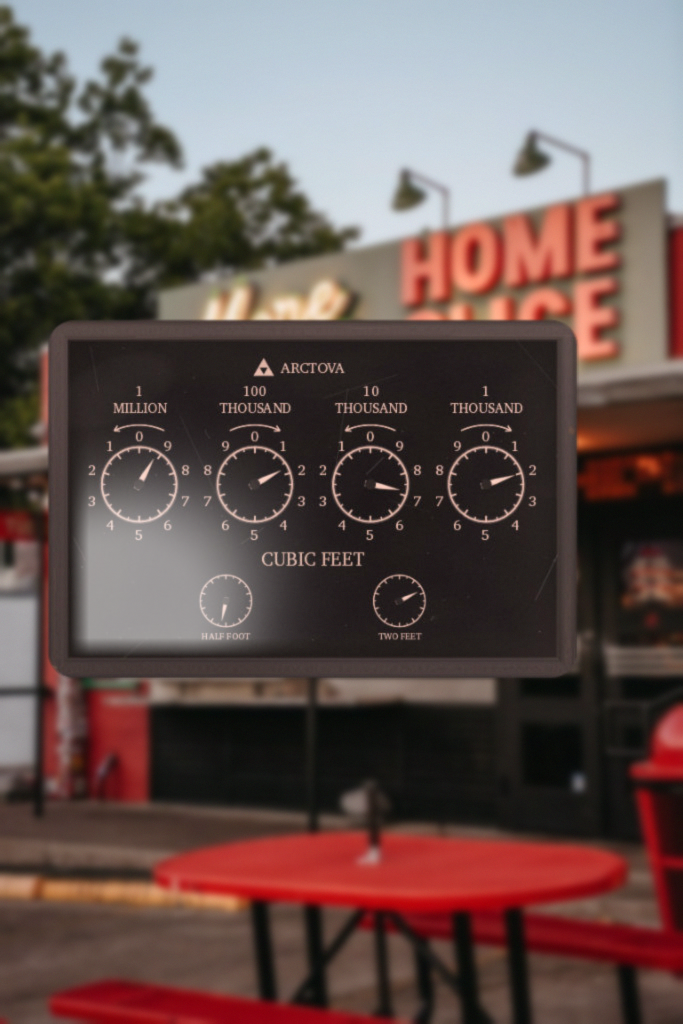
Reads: 917200 ft³
